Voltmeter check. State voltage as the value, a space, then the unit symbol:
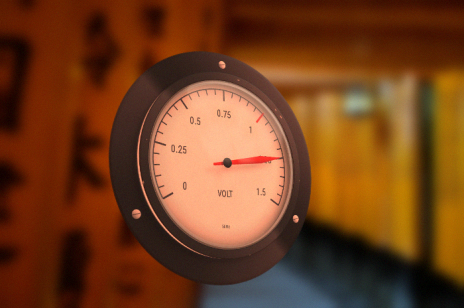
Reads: 1.25 V
